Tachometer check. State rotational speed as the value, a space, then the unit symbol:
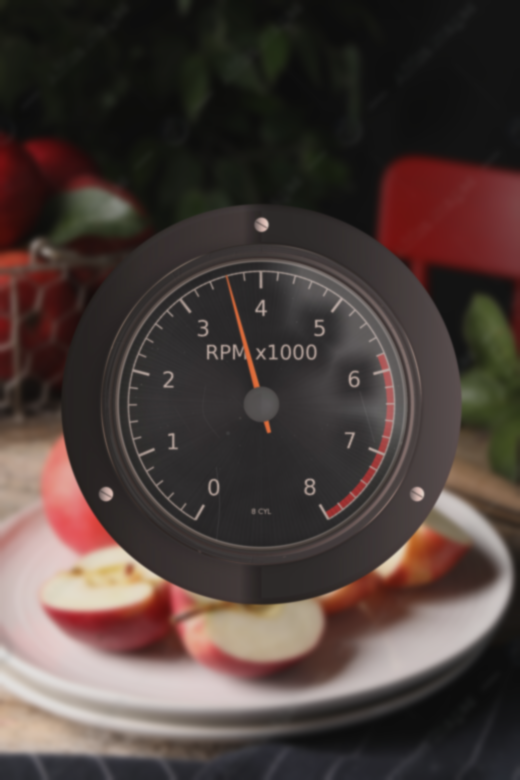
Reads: 3600 rpm
